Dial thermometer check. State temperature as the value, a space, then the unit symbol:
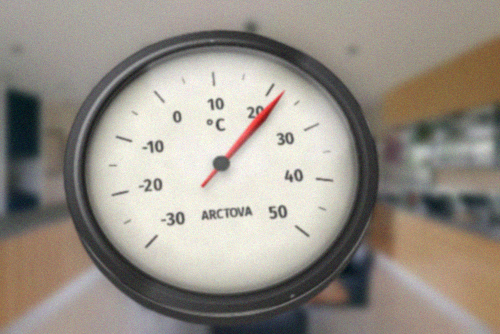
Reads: 22.5 °C
